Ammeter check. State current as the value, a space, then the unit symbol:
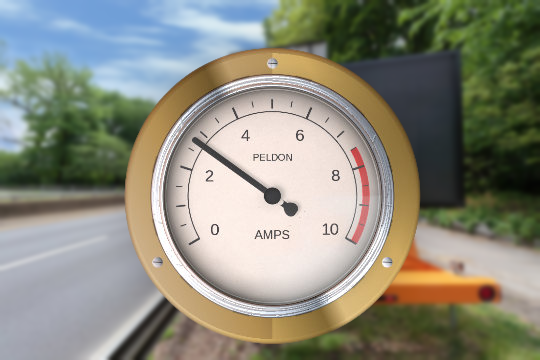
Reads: 2.75 A
